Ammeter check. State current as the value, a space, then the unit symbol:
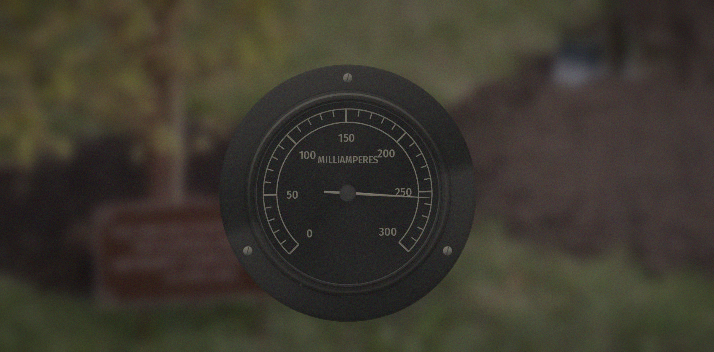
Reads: 255 mA
